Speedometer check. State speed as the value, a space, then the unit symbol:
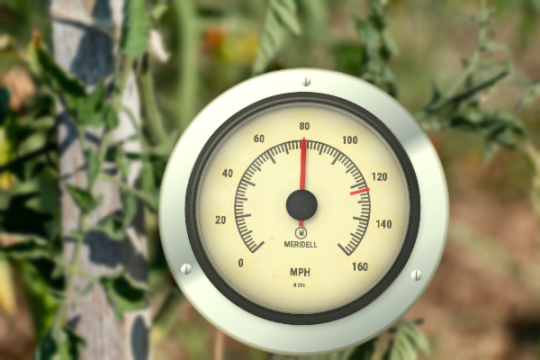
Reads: 80 mph
